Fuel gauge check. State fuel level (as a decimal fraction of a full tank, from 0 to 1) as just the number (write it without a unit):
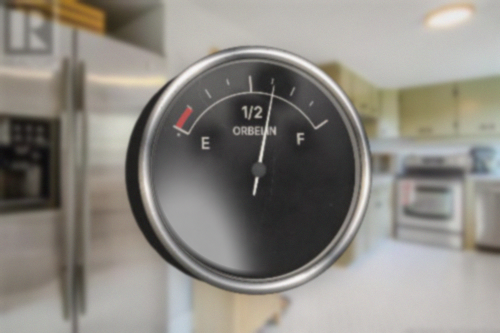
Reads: 0.625
